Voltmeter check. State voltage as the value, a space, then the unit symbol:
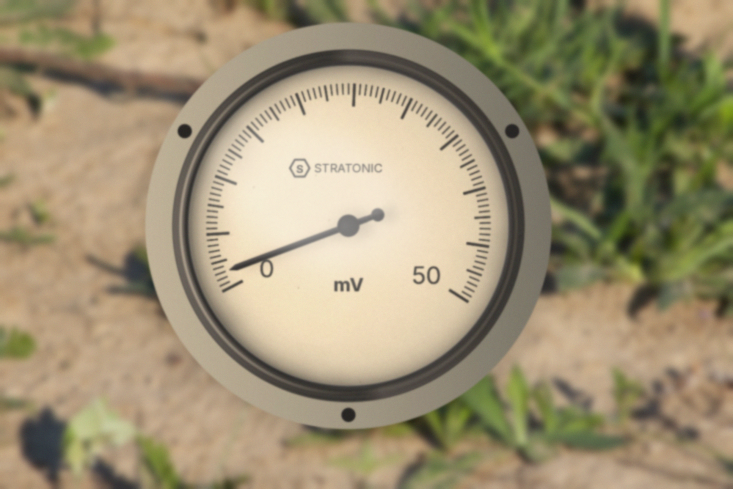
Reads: 1.5 mV
